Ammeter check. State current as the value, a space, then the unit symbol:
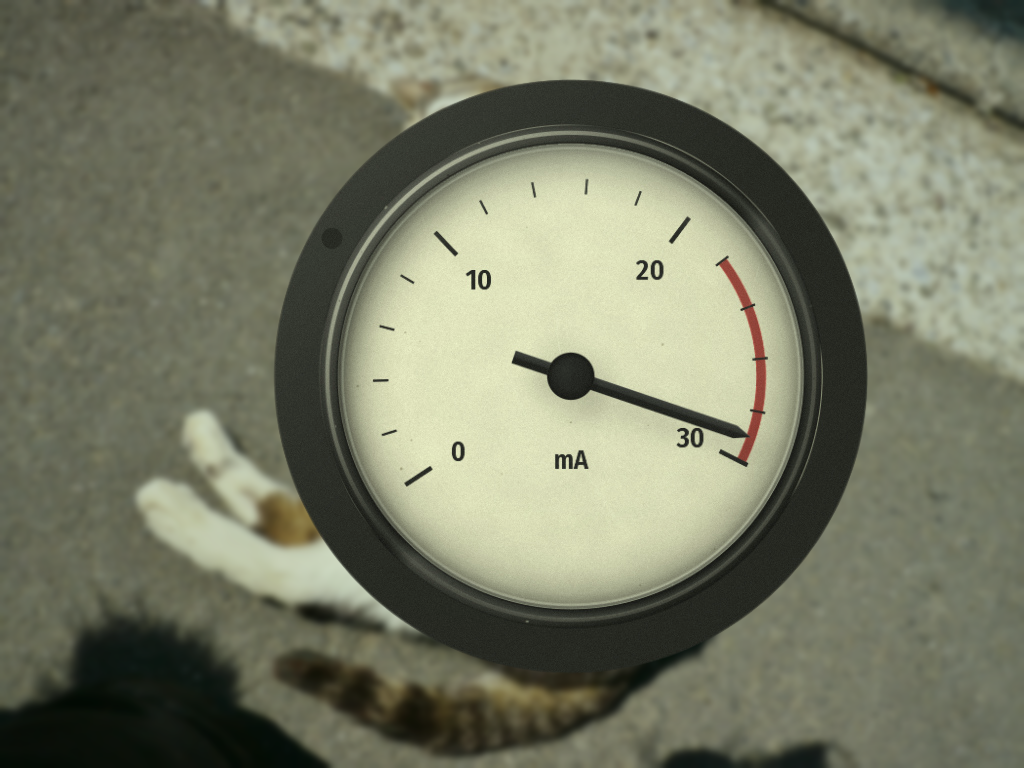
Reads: 29 mA
